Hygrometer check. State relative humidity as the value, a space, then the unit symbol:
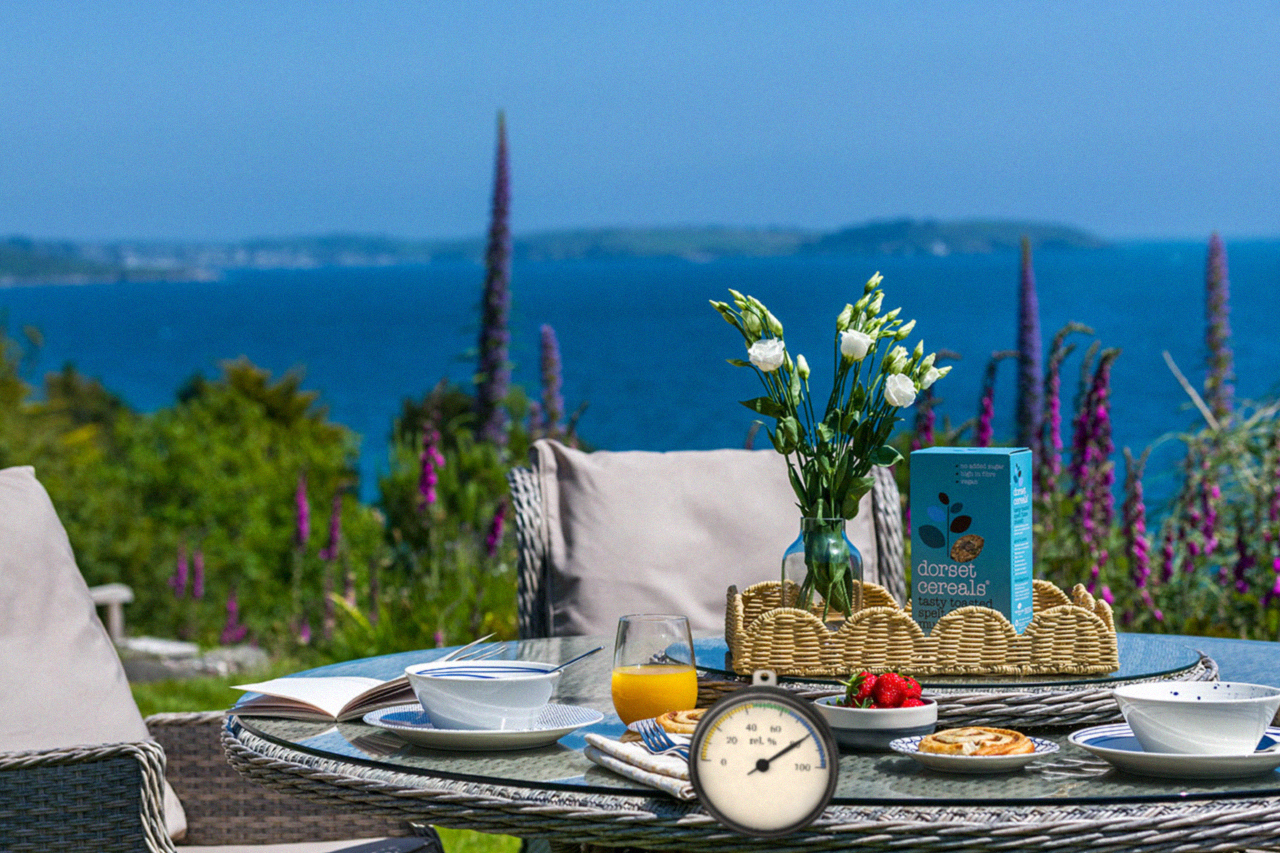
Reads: 80 %
